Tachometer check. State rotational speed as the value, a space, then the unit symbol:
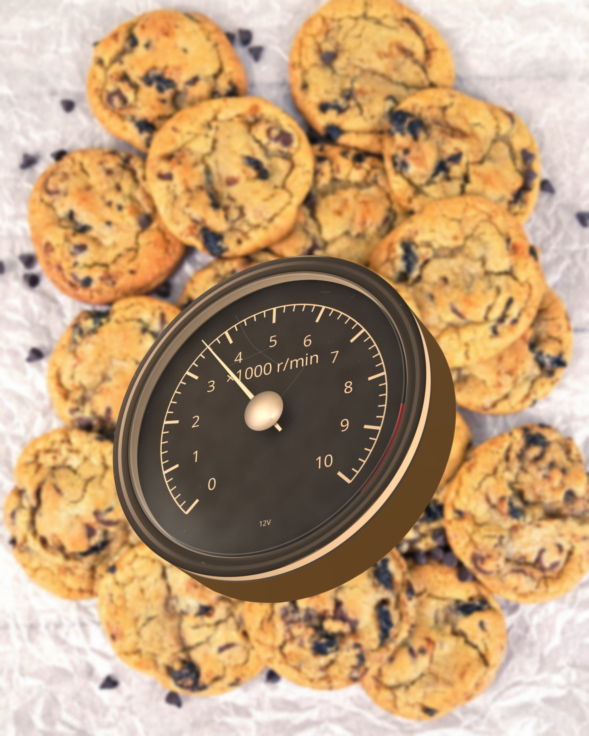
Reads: 3600 rpm
